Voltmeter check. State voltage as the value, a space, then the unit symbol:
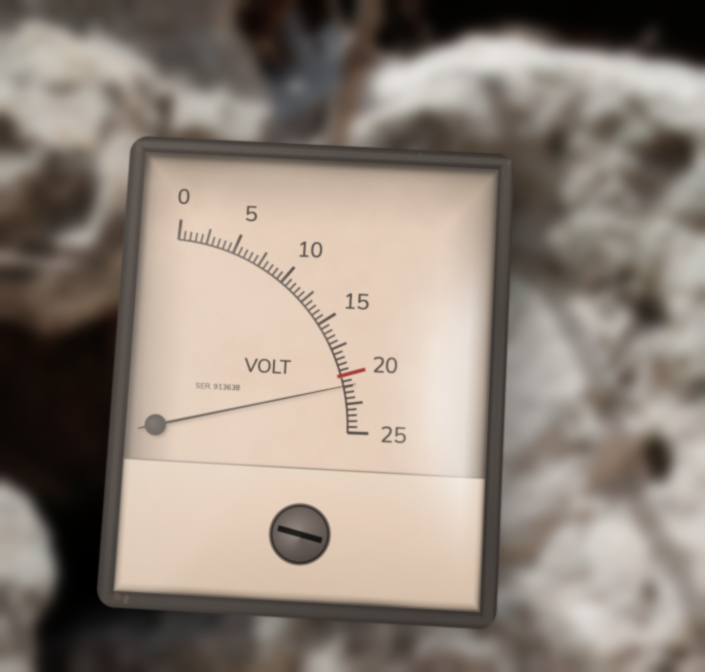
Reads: 21 V
